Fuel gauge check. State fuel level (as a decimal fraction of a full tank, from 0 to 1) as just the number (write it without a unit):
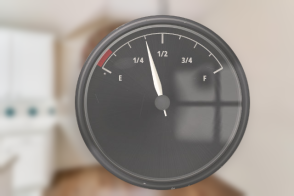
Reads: 0.375
